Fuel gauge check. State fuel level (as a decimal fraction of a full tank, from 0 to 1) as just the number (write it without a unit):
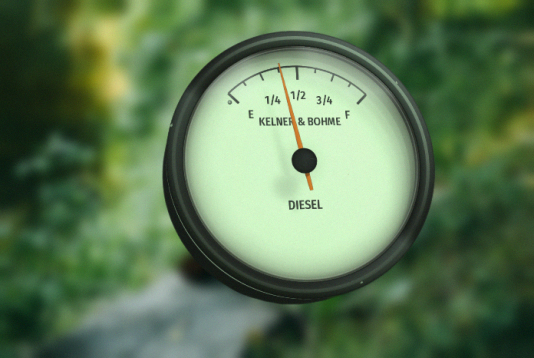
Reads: 0.375
